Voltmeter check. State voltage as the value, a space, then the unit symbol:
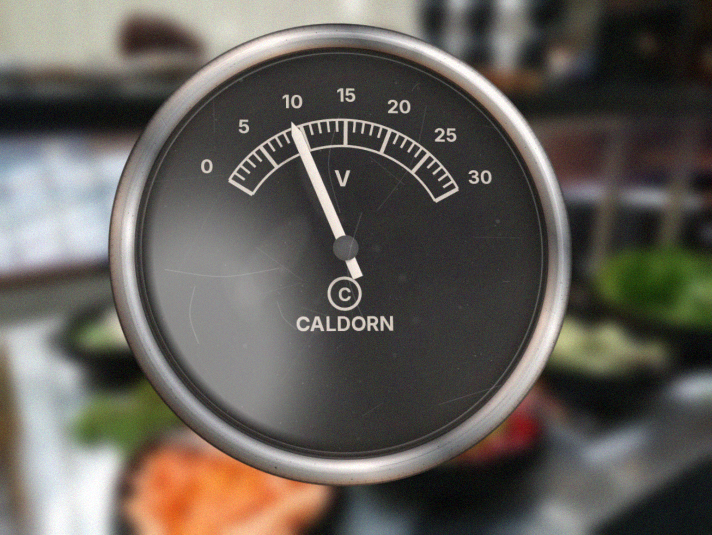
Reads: 9 V
